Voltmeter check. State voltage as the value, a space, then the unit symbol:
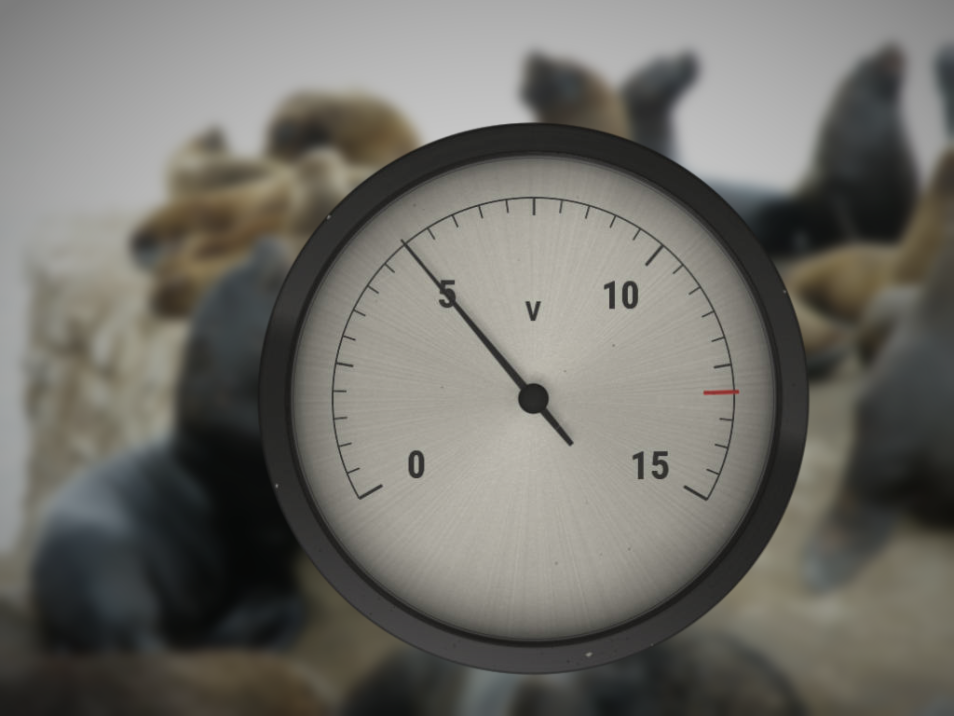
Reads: 5 V
